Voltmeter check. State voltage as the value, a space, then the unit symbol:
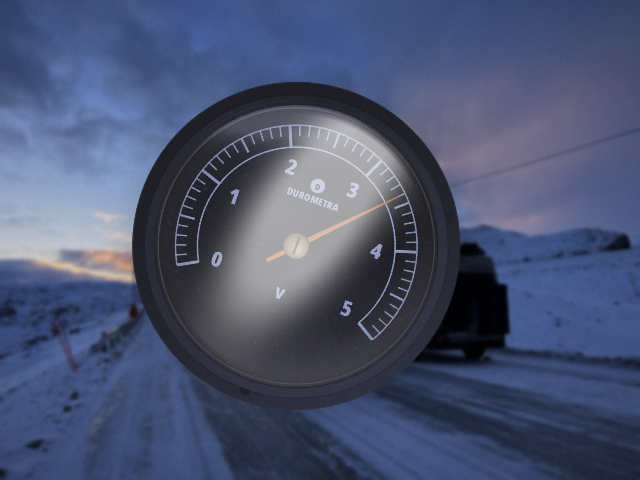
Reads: 3.4 V
